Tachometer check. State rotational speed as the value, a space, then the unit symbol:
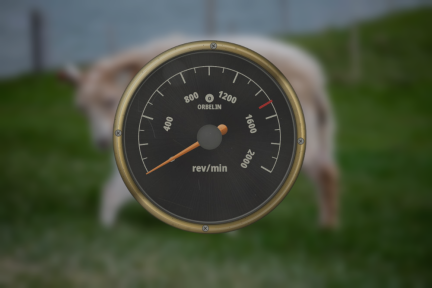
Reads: 0 rpm
